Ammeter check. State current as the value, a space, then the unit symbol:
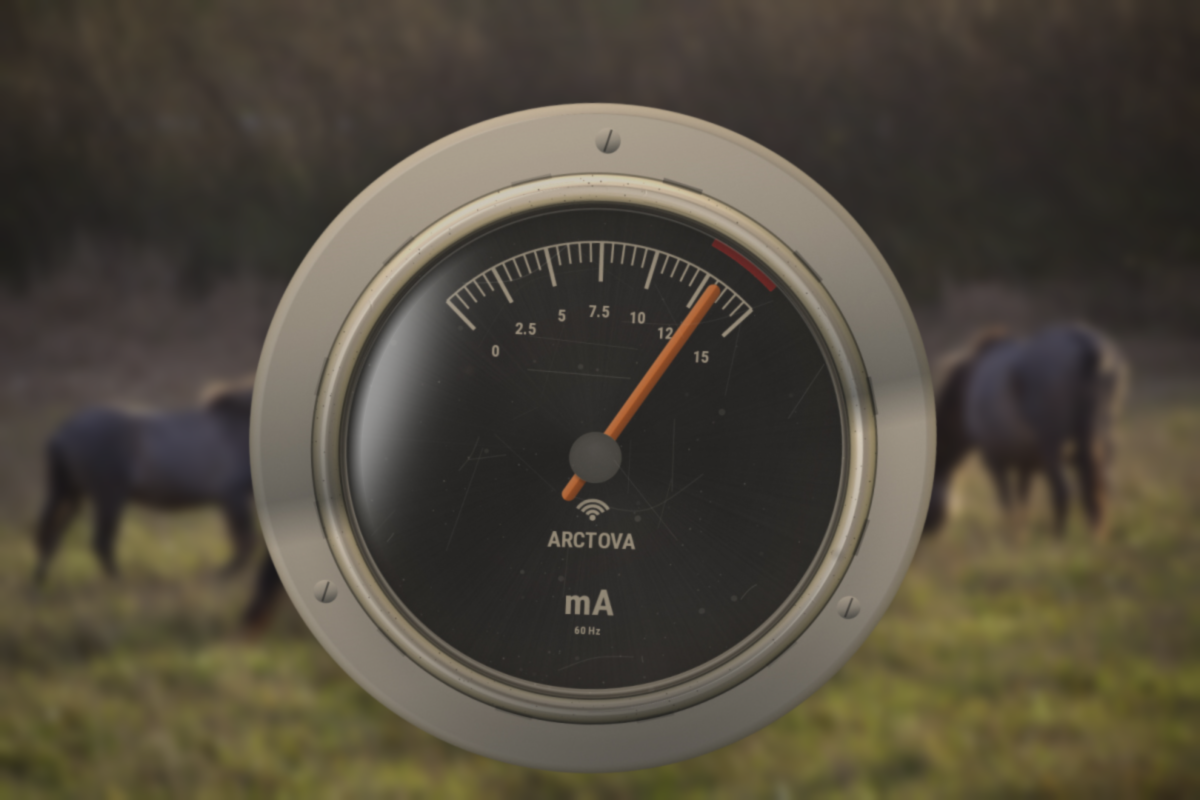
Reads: 13 mA
